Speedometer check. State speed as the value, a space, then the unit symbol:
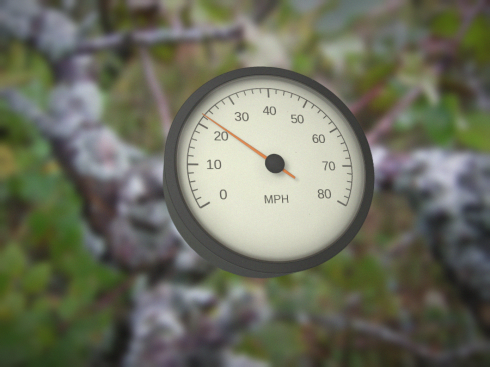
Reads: 22 mph
